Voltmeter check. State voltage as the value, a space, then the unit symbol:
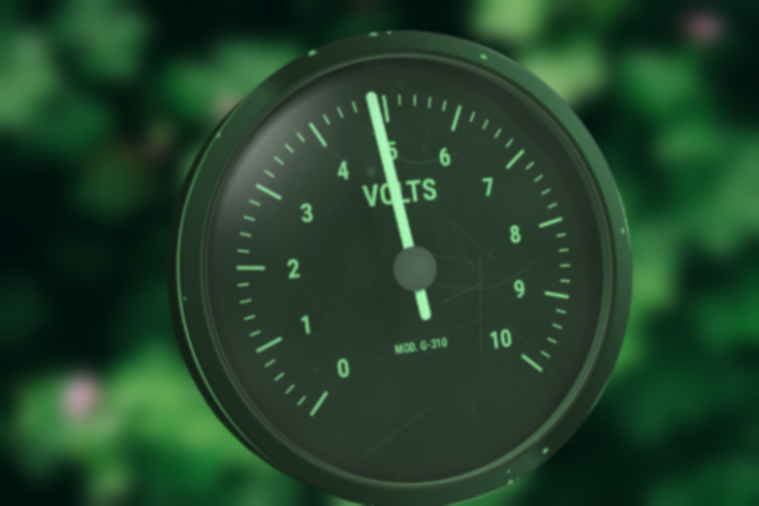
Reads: 4.8 V
